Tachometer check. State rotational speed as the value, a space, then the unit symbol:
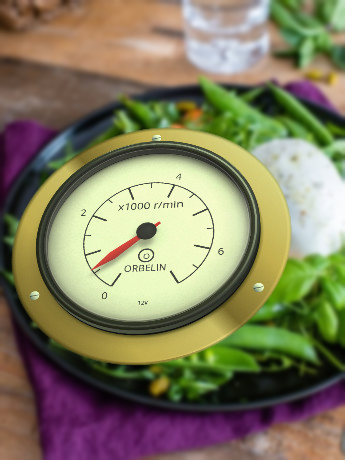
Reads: 500 rpm
